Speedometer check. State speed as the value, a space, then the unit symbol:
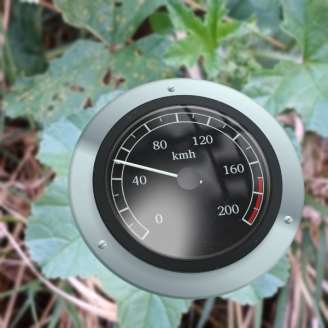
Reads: 50 km/h
